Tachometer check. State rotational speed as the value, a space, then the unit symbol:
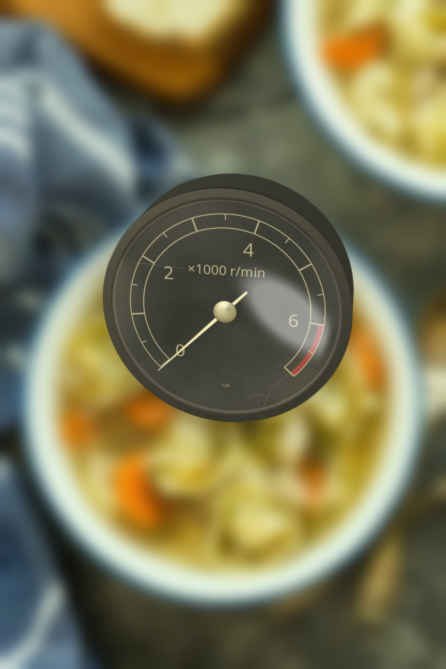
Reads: 0 rpm
